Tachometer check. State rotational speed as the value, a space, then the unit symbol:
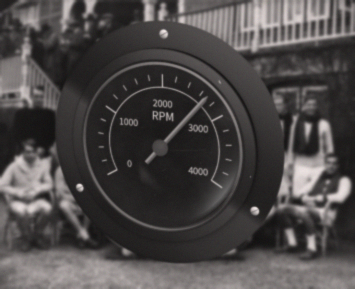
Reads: 2700 rpm
